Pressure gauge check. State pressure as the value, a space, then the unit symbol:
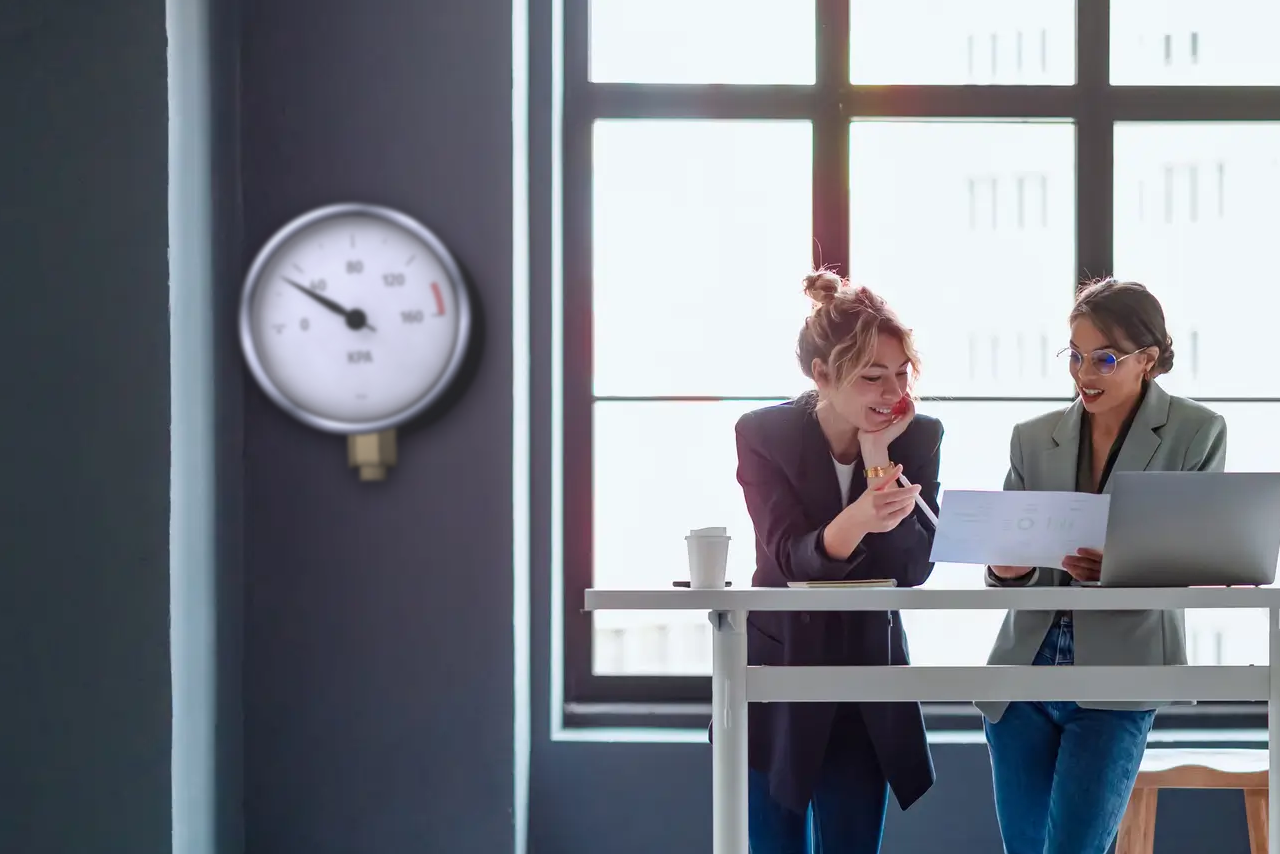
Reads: 30 kPa
